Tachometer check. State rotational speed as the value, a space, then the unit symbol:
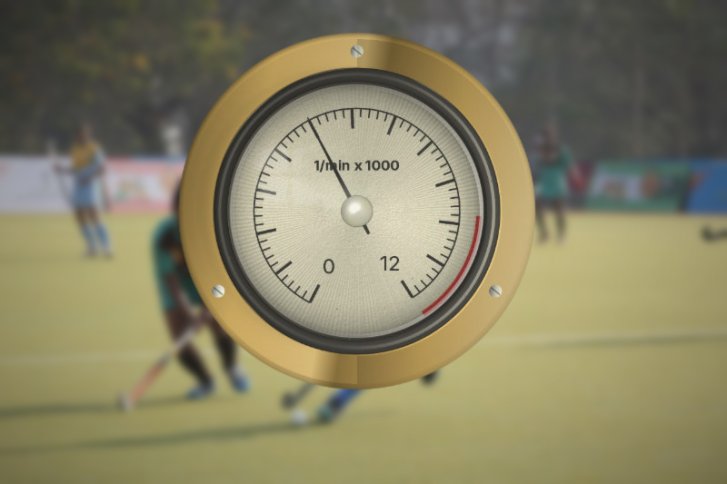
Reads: 5000 rpm
